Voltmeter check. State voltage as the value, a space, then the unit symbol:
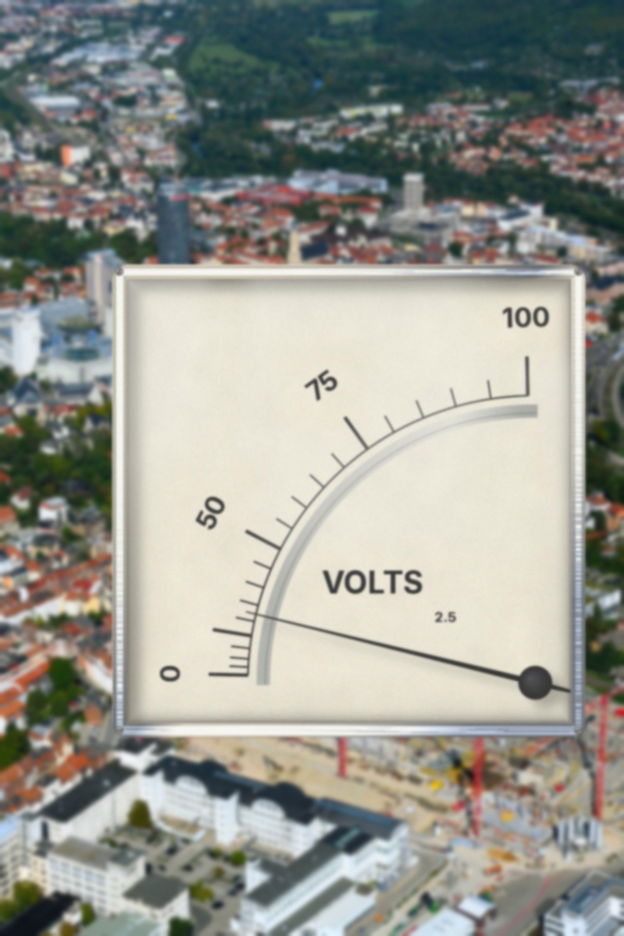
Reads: 32.5 V
